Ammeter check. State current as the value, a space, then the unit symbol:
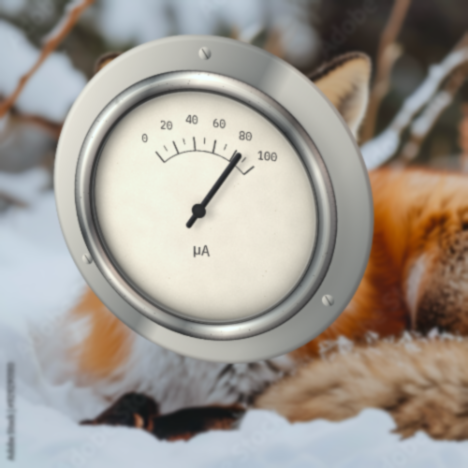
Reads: 85 µA
